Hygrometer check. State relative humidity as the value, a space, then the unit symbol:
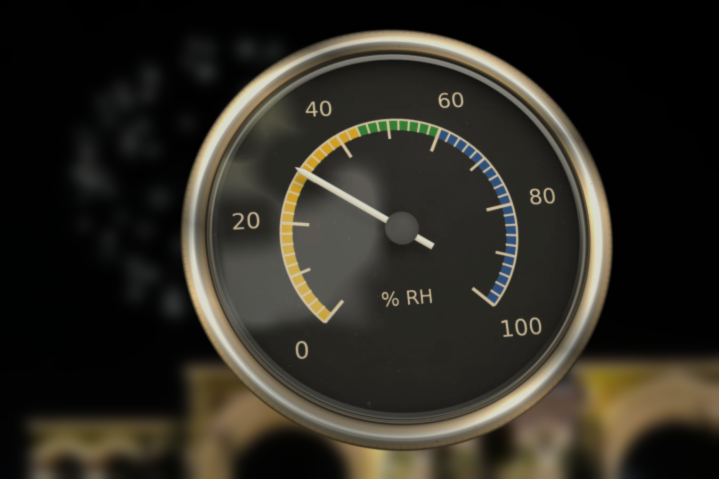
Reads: 30 %
